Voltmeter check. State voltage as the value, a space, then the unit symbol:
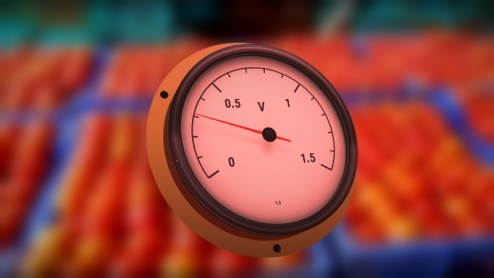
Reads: 0.3 V
